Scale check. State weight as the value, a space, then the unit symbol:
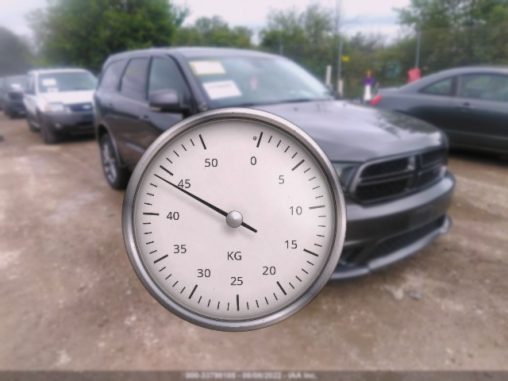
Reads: 44 kg
